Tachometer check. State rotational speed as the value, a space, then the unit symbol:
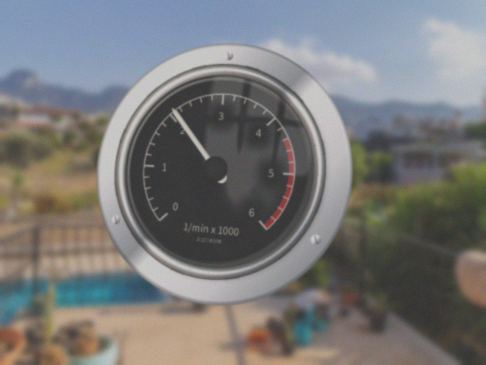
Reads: 2100 rpm
